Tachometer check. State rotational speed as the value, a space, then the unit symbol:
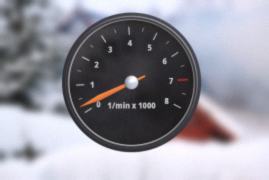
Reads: 250 rpm
